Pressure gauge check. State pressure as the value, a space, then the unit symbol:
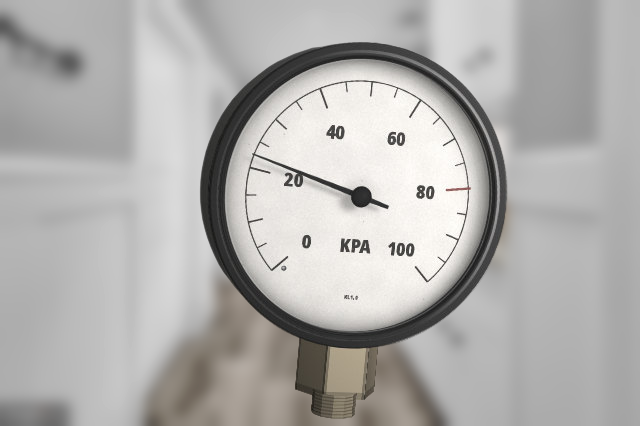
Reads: 22.5 kPa
